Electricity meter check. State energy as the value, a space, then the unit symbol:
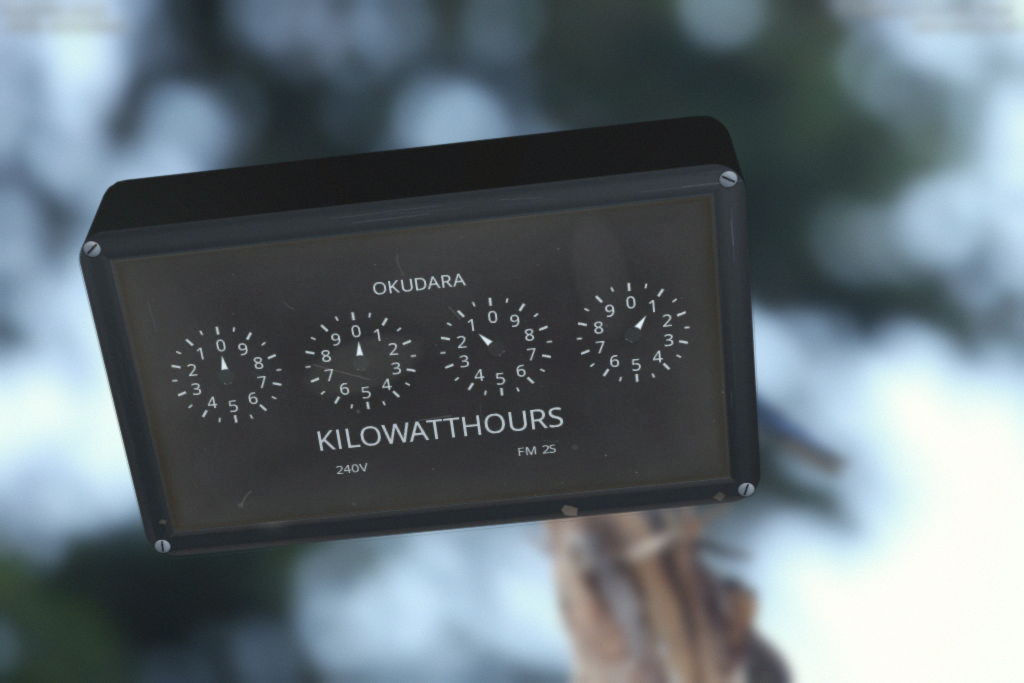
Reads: 11 kWh
